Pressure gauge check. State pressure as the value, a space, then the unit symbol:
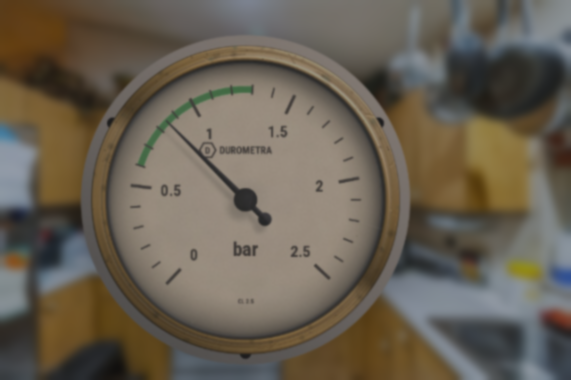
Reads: 0.85 bar
